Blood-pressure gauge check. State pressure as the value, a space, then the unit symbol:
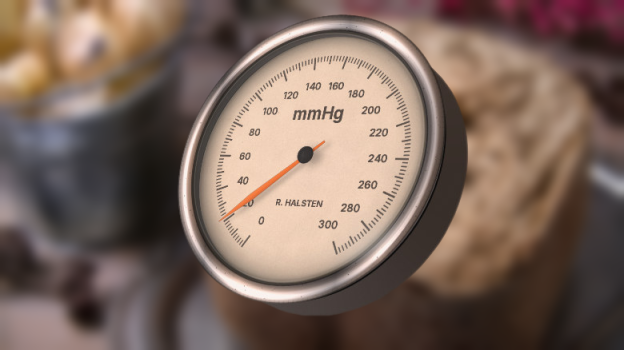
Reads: 20 mmHg
